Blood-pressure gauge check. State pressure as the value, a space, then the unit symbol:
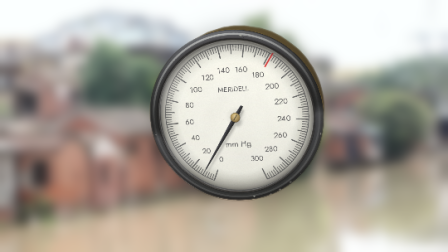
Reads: 10 mmHg
